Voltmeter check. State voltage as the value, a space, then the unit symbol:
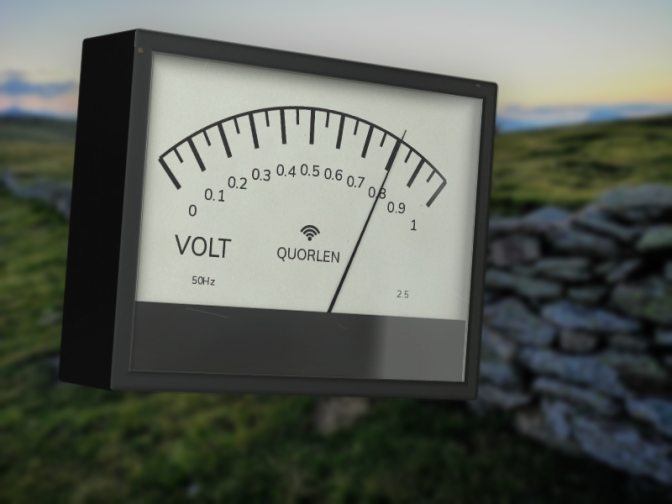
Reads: 0.8 V
